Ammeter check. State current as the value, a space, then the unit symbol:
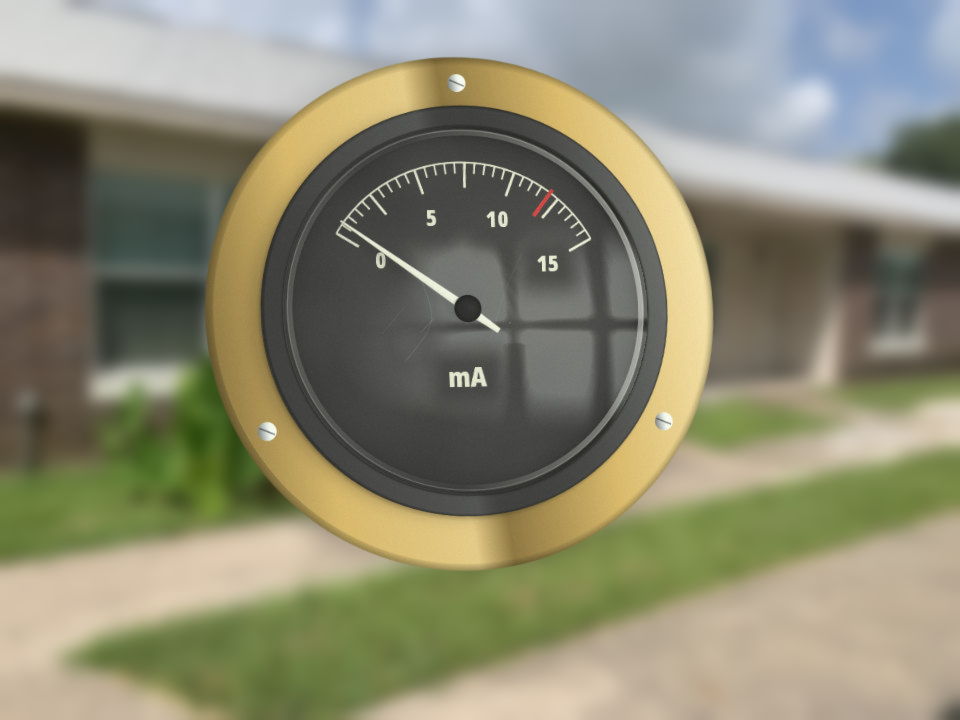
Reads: 0.5 mA
